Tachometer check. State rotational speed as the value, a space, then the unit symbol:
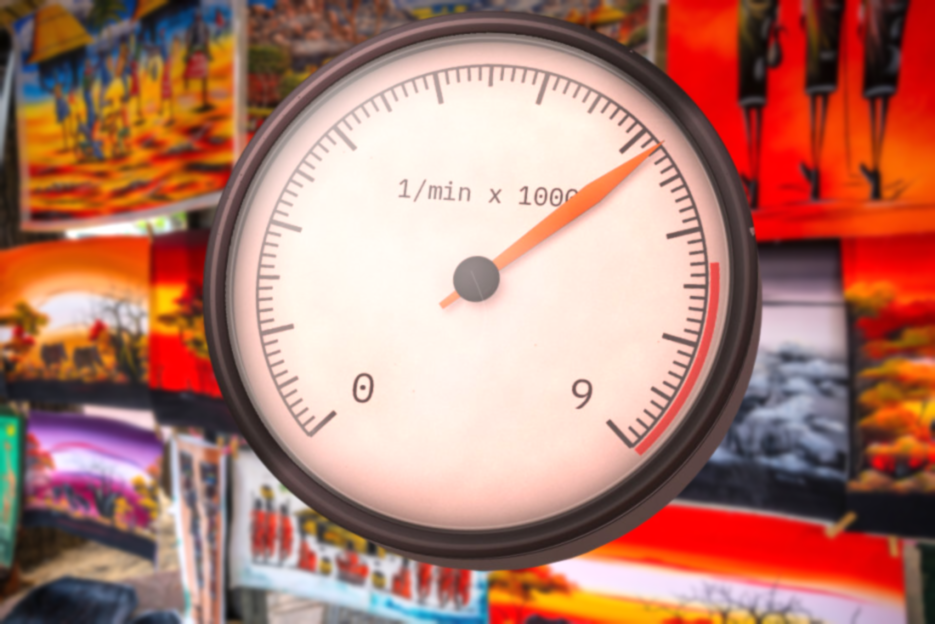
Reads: 6200 rpm
